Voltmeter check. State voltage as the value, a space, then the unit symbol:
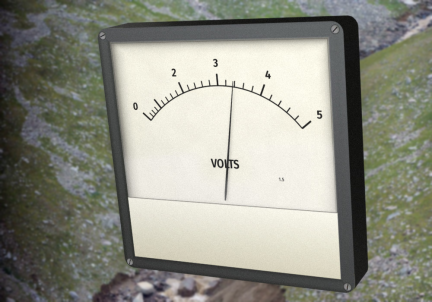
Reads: 3.4 V
